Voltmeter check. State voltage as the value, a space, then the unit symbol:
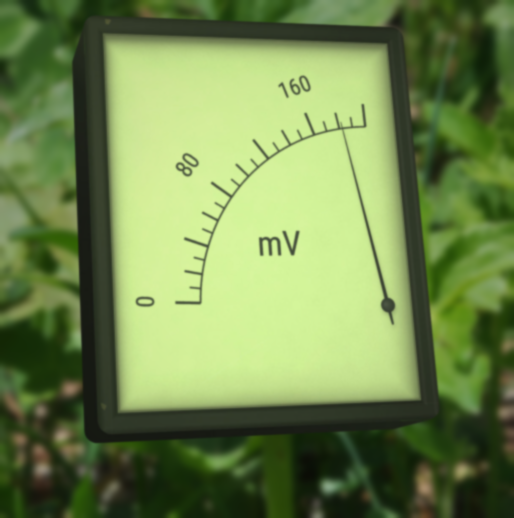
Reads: 180 mV
